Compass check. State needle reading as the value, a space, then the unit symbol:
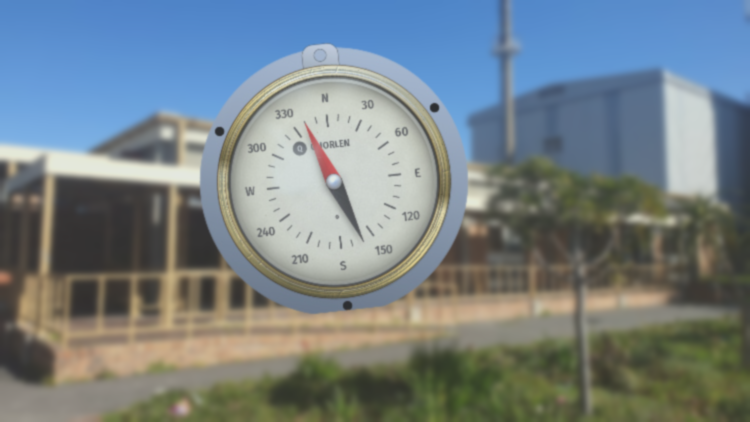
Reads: 340 °
